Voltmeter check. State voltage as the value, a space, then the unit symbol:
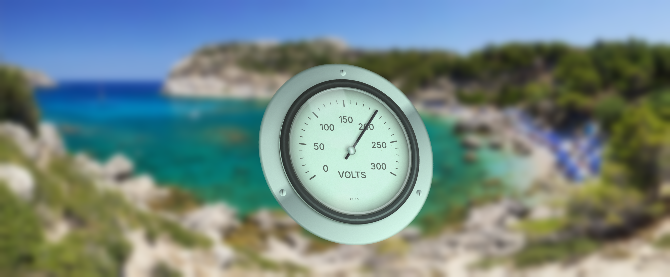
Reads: 200 V
